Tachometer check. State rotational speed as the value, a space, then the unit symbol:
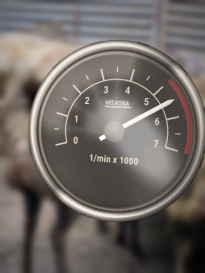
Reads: 5500 rpm
